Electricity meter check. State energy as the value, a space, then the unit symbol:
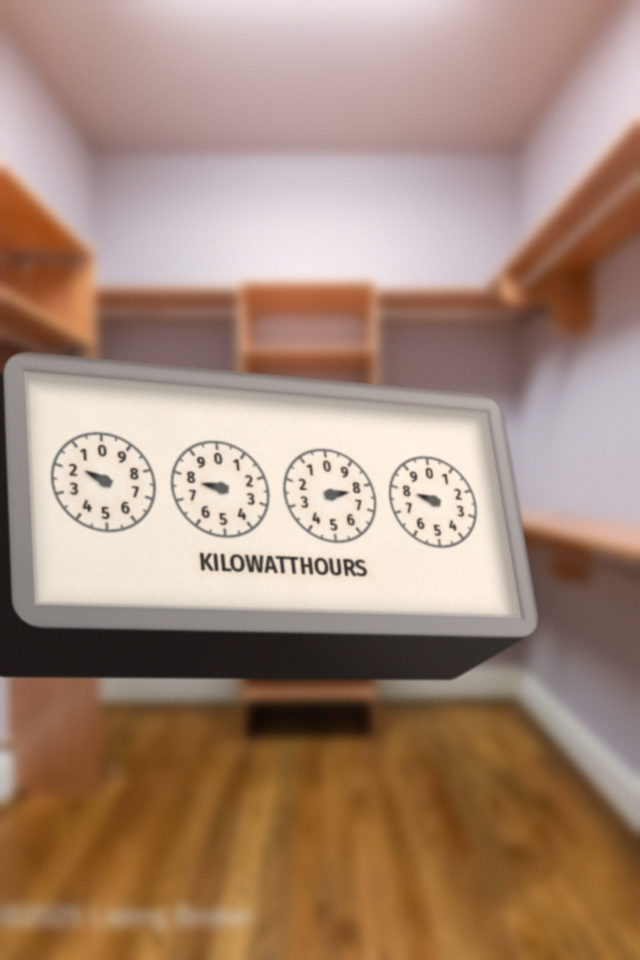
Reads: 1778 kWh
